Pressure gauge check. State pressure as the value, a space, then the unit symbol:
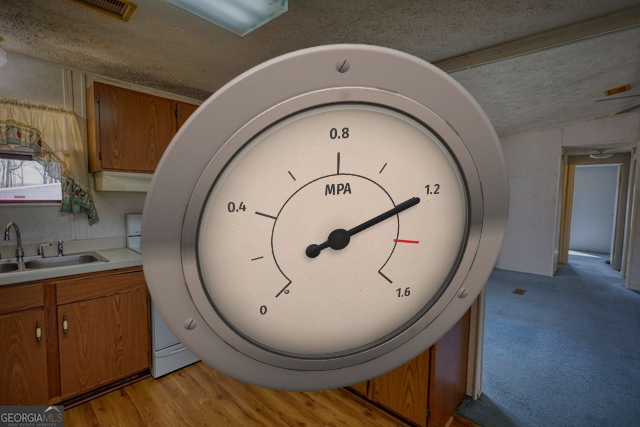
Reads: 1.2 MPa
